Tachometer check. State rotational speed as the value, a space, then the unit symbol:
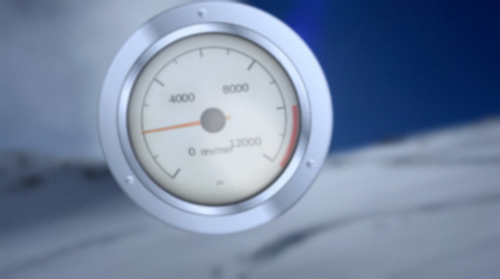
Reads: 2000 rpm
